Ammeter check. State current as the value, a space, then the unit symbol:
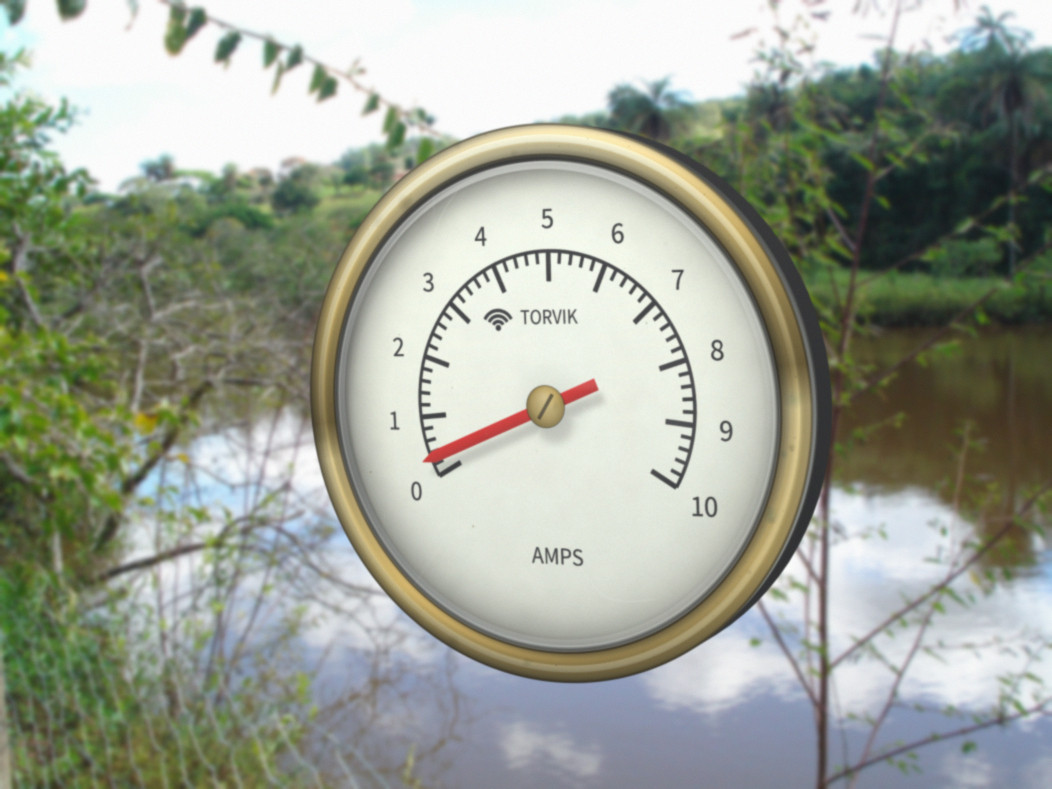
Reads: 0.3 A
